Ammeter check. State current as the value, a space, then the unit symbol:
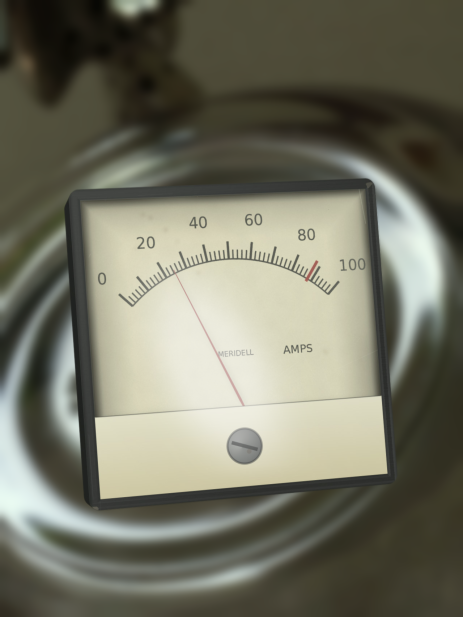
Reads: 24 A
